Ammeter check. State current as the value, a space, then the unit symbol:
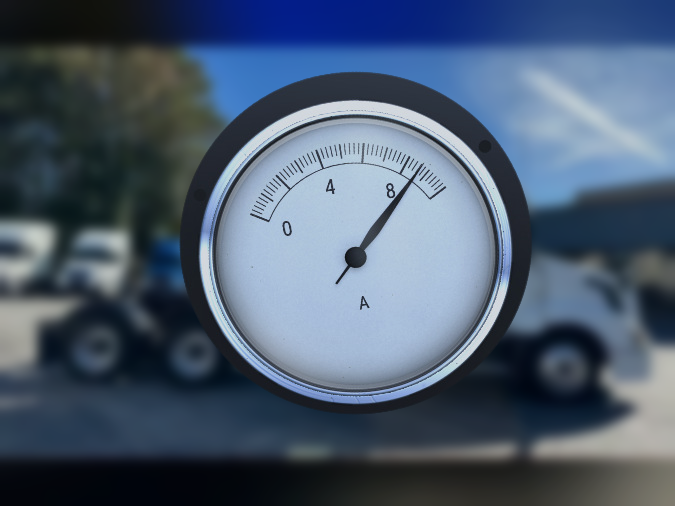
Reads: 8.6 A
